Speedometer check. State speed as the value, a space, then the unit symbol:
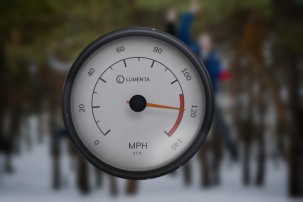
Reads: 120 mph
